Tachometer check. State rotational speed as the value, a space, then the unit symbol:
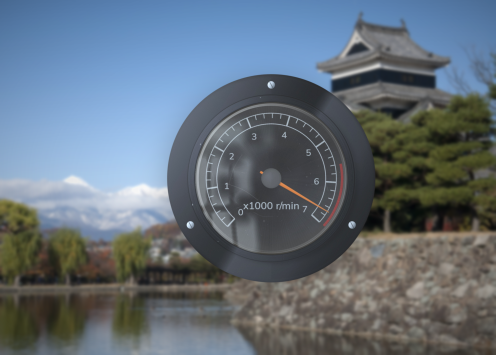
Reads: 6700 rpm
